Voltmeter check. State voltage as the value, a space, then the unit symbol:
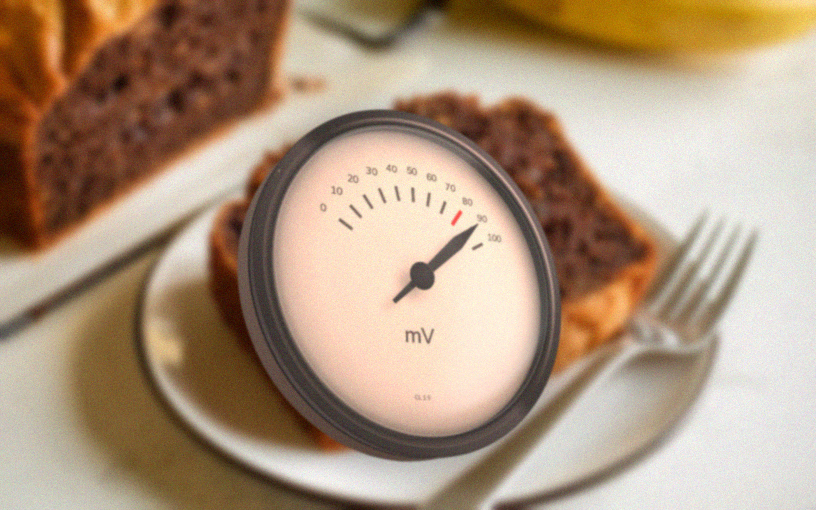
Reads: 90 mV
